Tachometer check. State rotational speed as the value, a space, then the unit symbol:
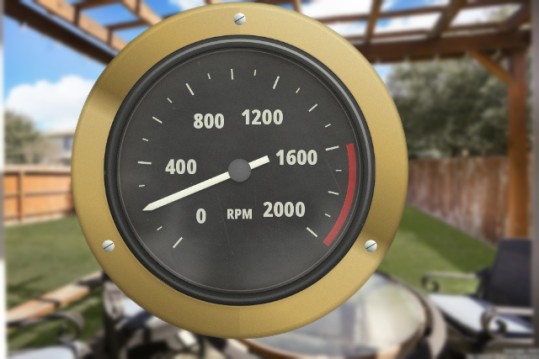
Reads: 200 rpm
